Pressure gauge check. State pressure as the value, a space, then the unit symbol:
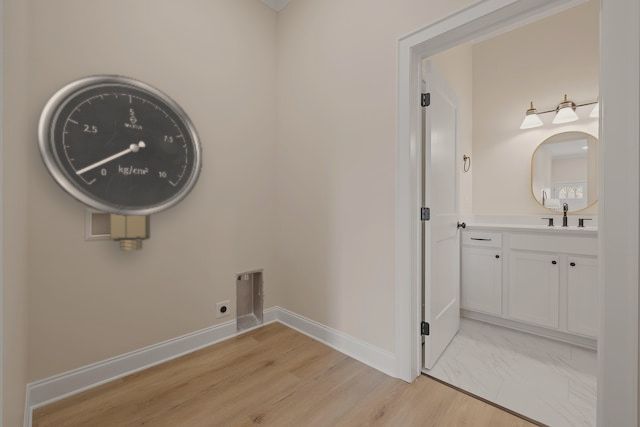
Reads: 0.5 kg/cm²
